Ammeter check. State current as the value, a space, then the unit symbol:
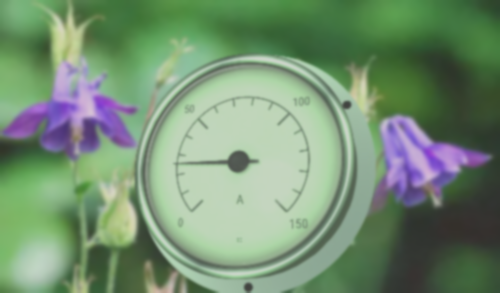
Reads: 25 A
